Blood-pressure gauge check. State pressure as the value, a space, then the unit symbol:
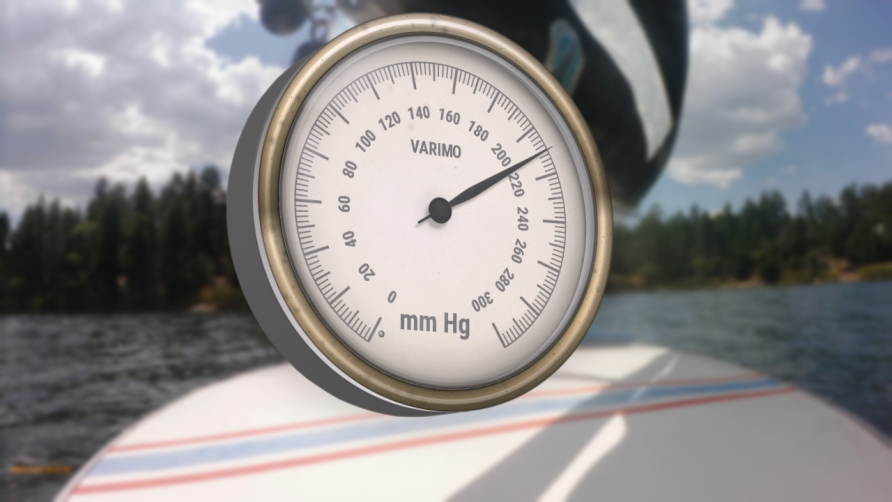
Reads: 210 mmHg
